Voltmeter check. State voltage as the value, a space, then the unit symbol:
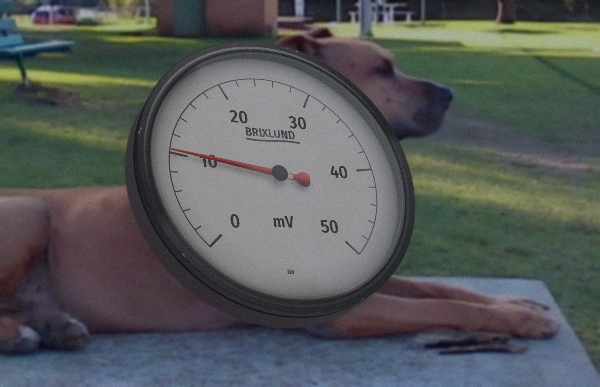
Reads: 10 mV
